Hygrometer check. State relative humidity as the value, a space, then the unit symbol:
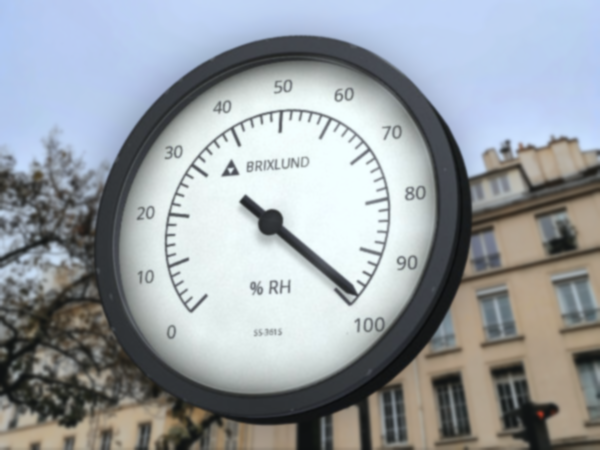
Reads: 98 %
